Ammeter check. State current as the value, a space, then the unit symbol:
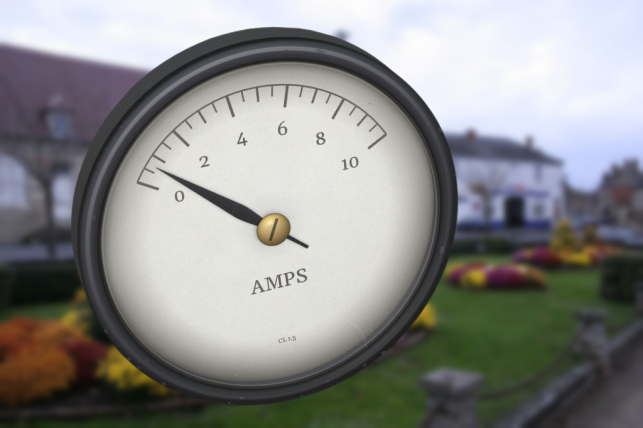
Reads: 0.75 A
